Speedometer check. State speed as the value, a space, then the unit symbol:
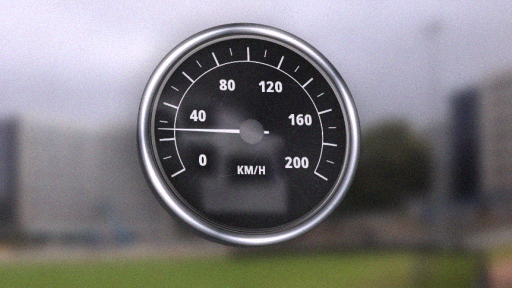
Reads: 25 km/h
